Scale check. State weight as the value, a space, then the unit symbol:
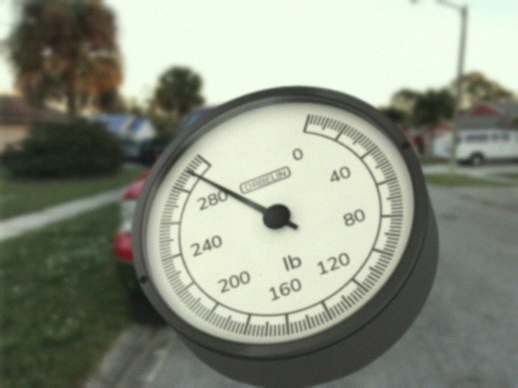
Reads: 290 lb
